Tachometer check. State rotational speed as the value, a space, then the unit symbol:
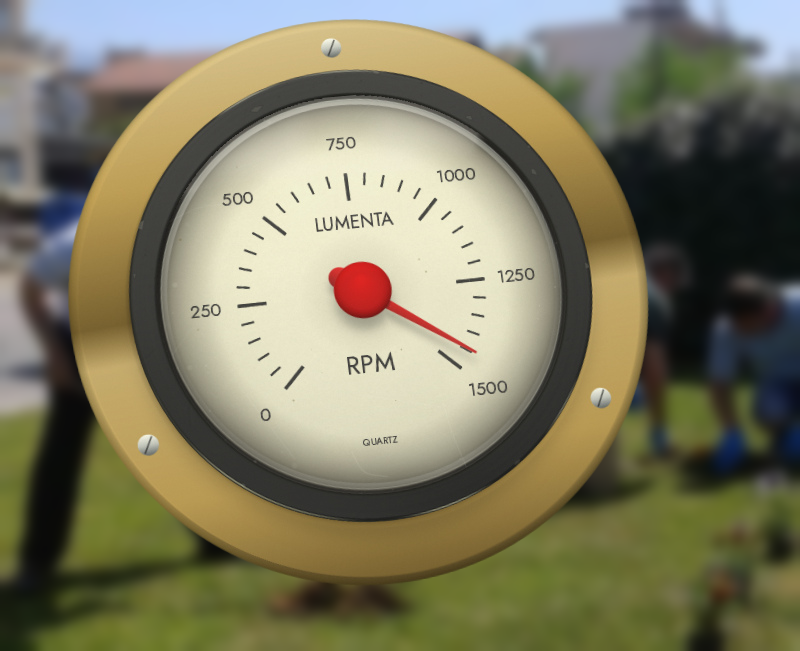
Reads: 1450 rpm
